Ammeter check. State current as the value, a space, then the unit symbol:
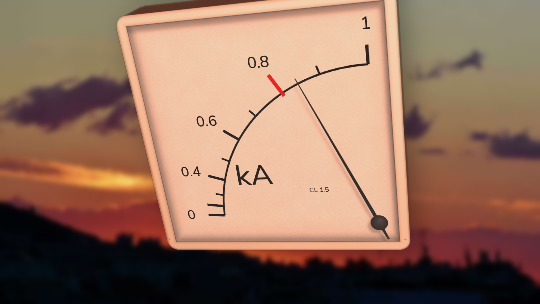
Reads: 0.85 kA
